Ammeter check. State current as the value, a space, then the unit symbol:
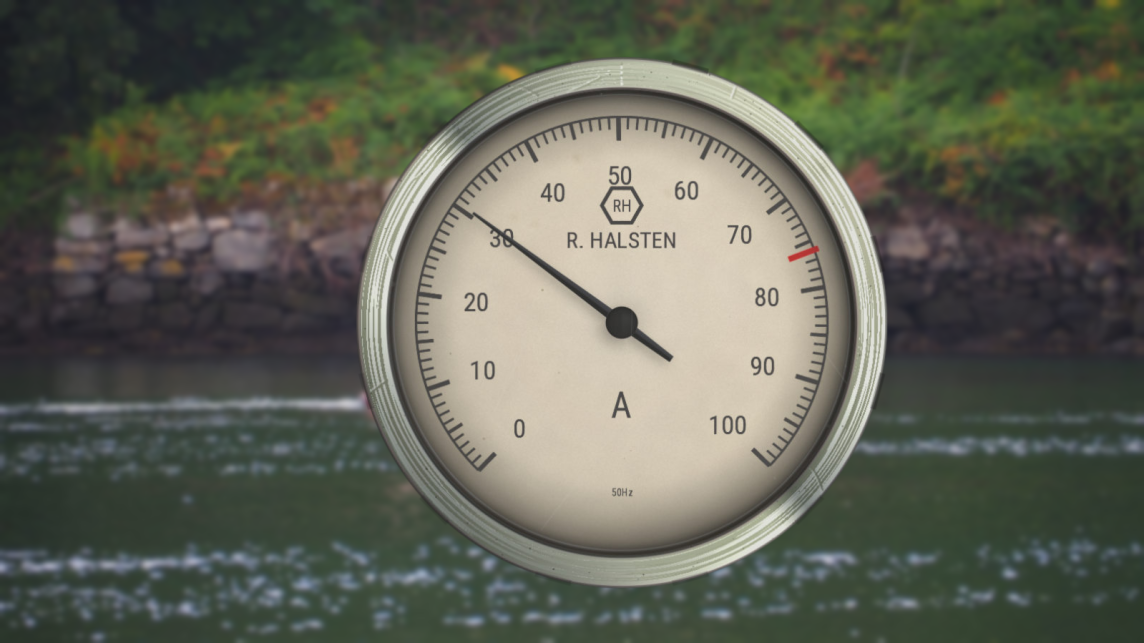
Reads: 30.5 A
